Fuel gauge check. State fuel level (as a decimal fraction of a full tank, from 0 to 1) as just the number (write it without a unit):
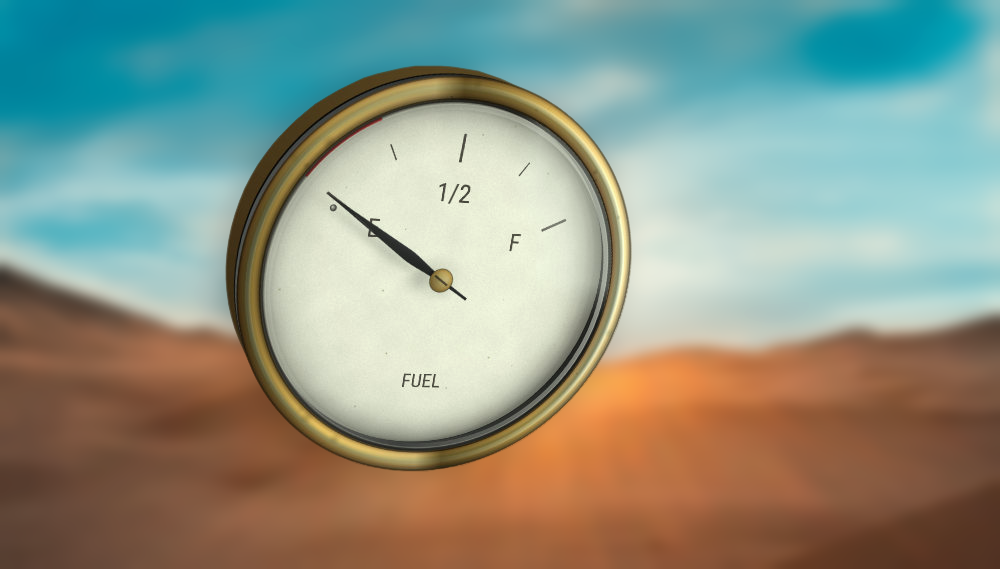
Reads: 0
